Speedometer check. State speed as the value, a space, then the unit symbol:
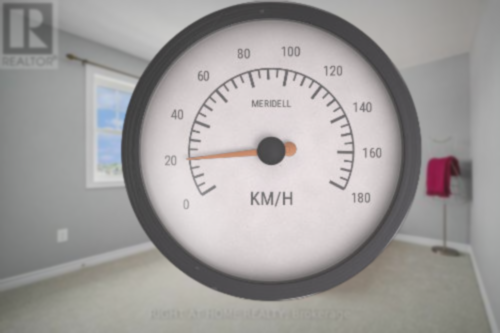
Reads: 20 km/h
